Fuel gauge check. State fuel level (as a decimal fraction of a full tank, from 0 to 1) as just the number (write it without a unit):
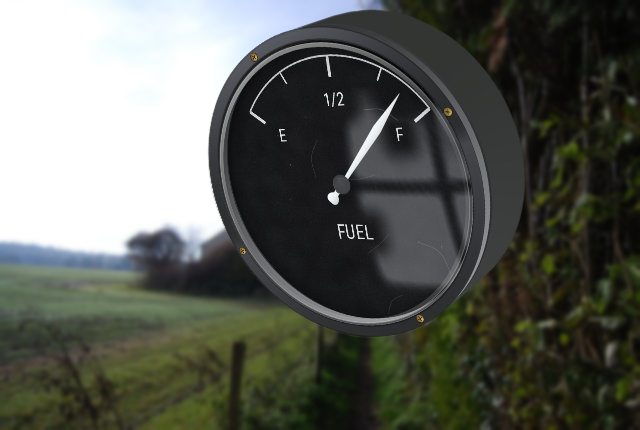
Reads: 0.875
